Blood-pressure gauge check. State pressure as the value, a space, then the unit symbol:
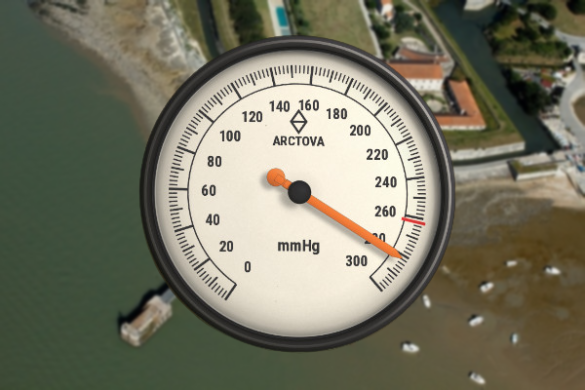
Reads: 282 mmHg
